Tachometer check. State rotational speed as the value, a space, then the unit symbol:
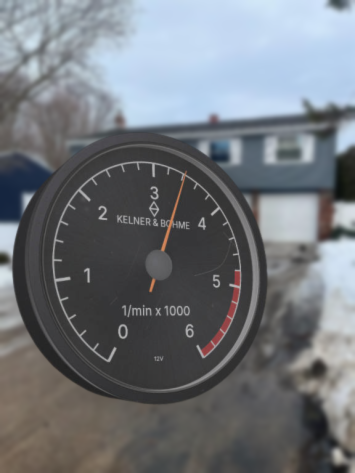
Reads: 3400 rpm
